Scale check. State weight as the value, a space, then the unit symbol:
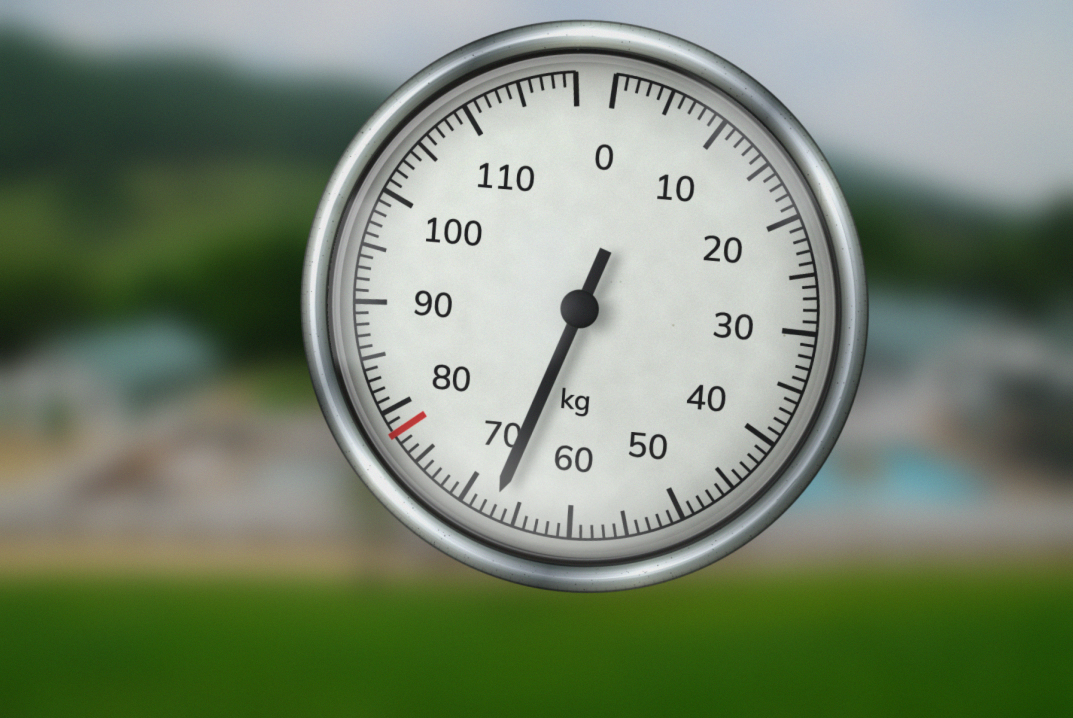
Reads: 67 kg
